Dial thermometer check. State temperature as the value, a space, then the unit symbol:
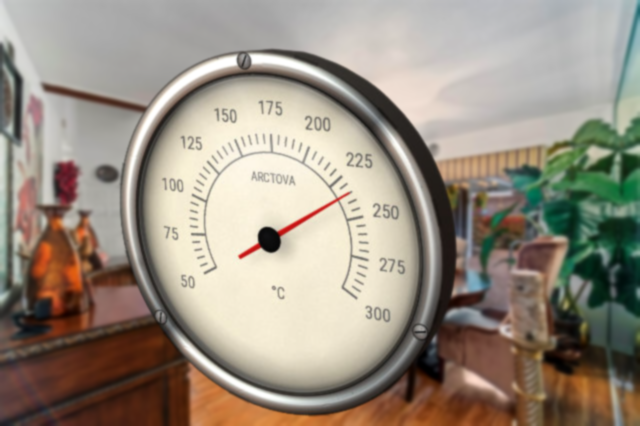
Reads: 235 °C
